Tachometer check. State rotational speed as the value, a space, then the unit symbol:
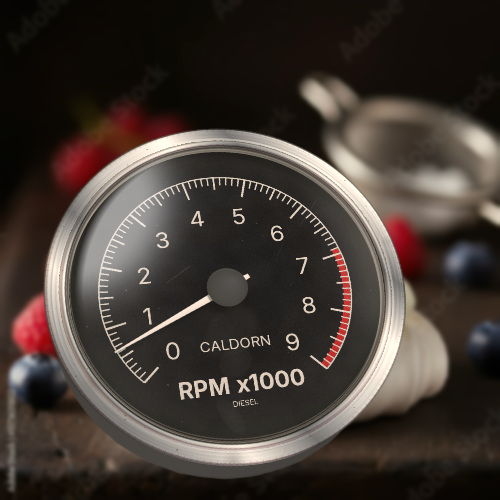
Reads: 600 rpm
